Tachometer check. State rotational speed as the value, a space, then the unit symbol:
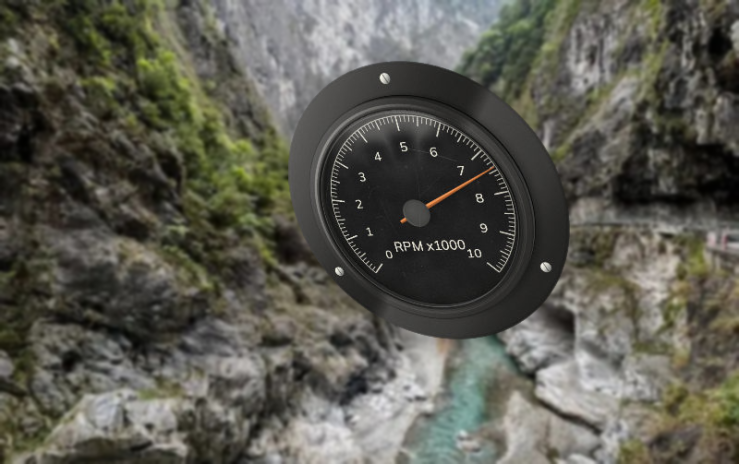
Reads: 7400 rpm
